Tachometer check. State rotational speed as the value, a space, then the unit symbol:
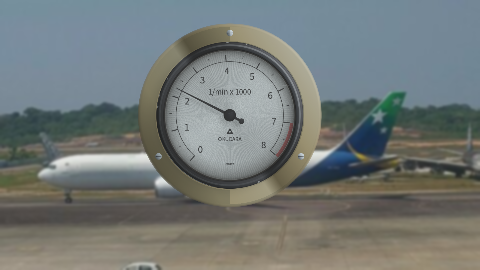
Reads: 2250 rpm
